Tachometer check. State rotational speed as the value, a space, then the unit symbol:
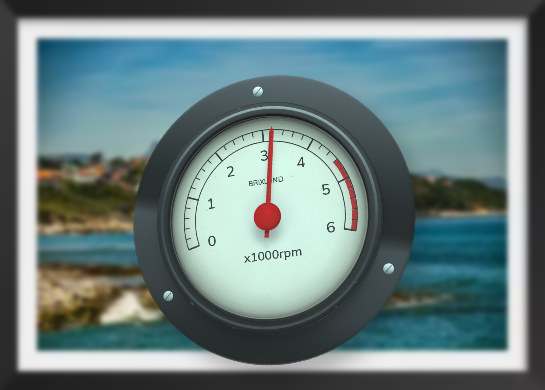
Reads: 3200 rpm
